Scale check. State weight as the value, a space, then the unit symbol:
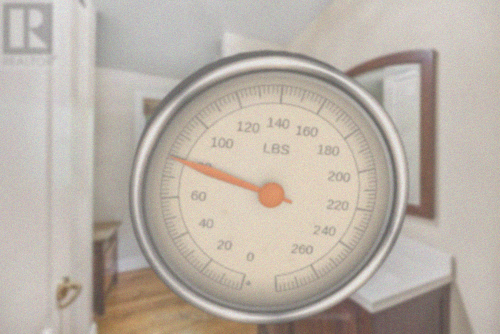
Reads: 80 lb
